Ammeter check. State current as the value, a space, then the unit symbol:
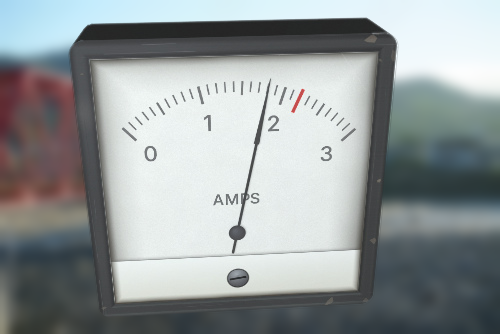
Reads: 1.8 A
